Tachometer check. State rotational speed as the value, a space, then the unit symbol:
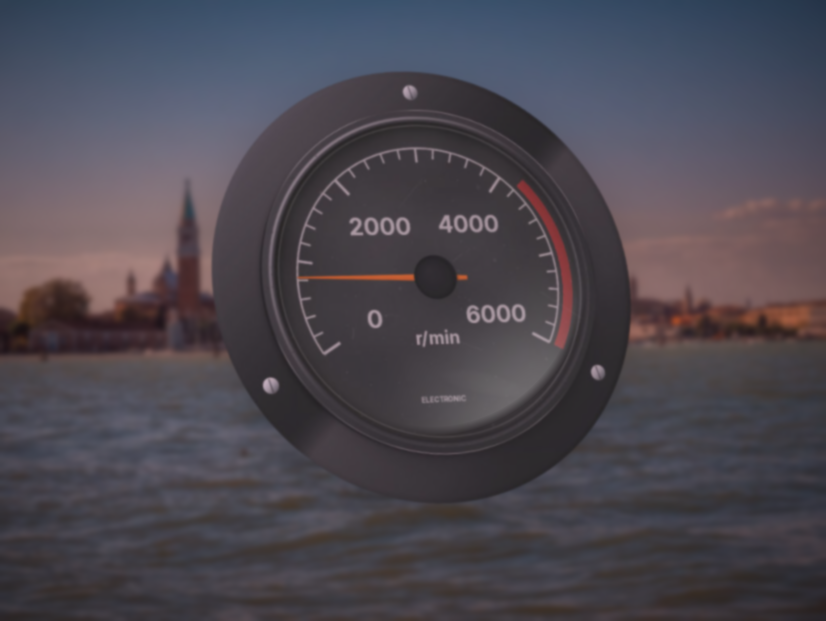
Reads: 800 rpm
